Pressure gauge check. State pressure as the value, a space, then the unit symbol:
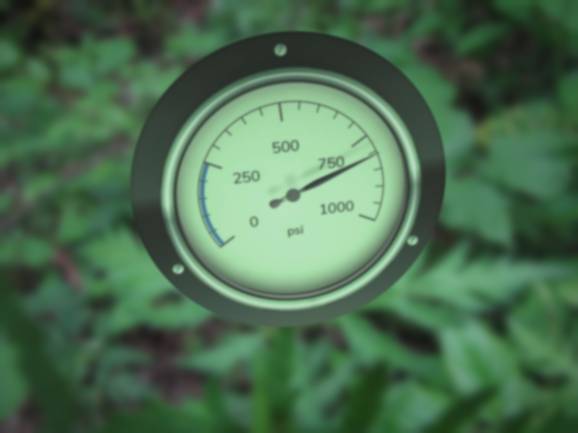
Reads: 800 psi
